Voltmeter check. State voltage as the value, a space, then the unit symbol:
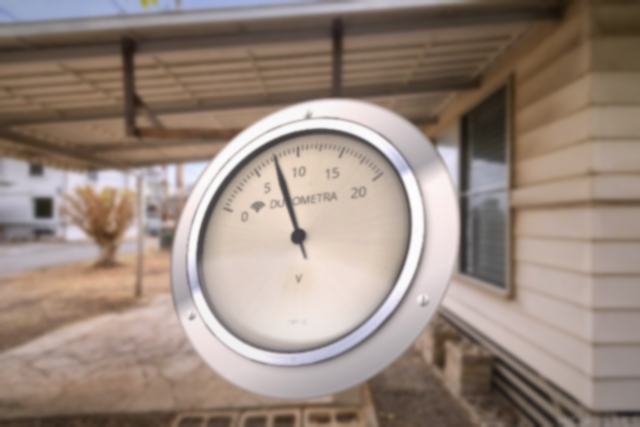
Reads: 7.5 V
